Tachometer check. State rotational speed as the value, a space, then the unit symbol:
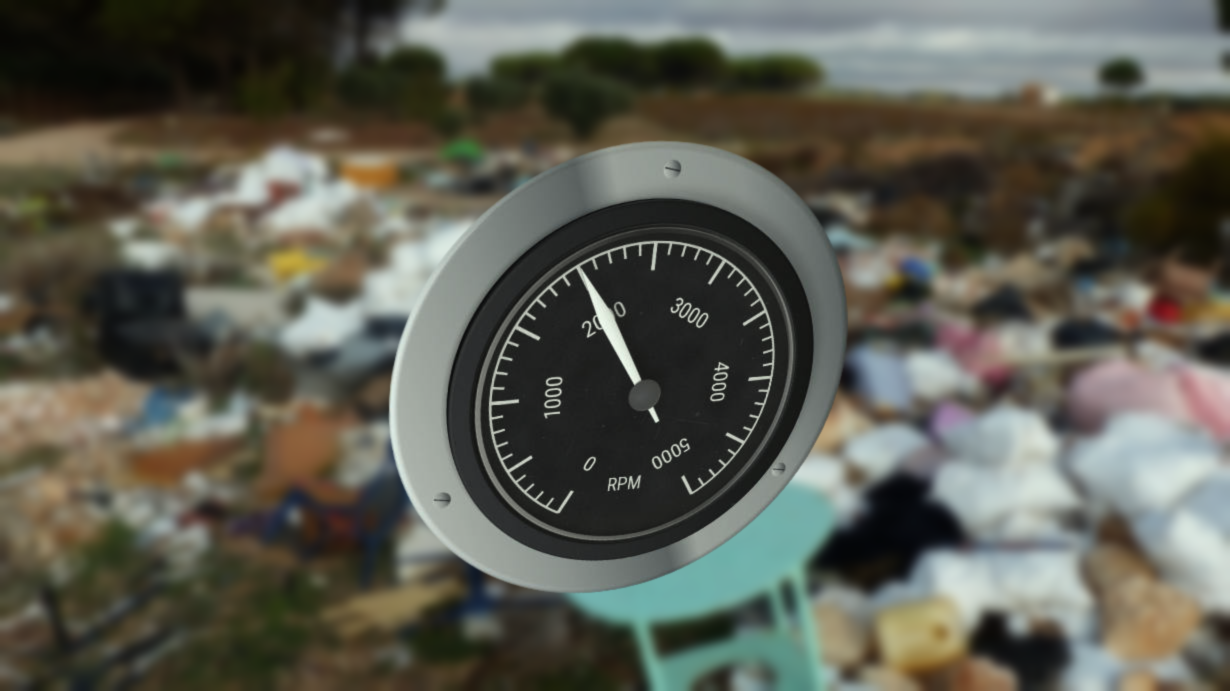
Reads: 2000 rpm
